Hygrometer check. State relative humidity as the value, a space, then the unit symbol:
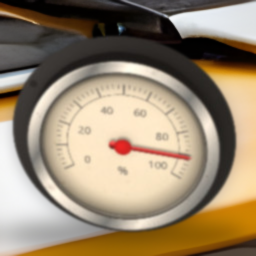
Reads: 90 %
